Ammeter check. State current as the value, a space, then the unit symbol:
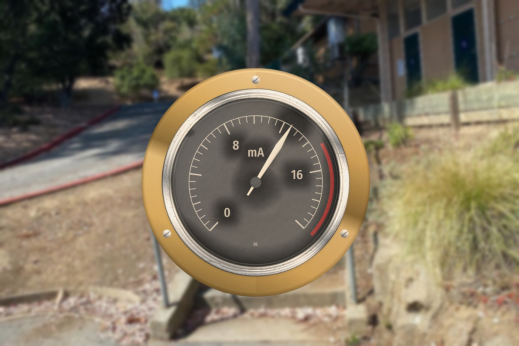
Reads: 12.5 mA
